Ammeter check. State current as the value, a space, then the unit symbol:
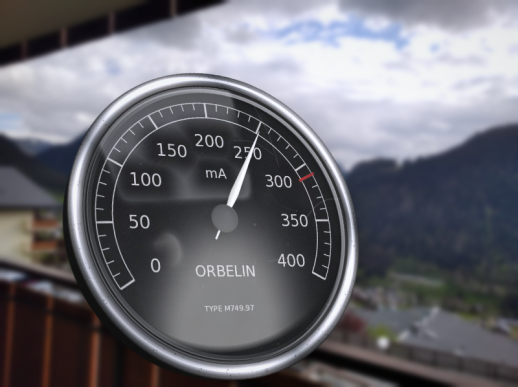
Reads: 250 mA
